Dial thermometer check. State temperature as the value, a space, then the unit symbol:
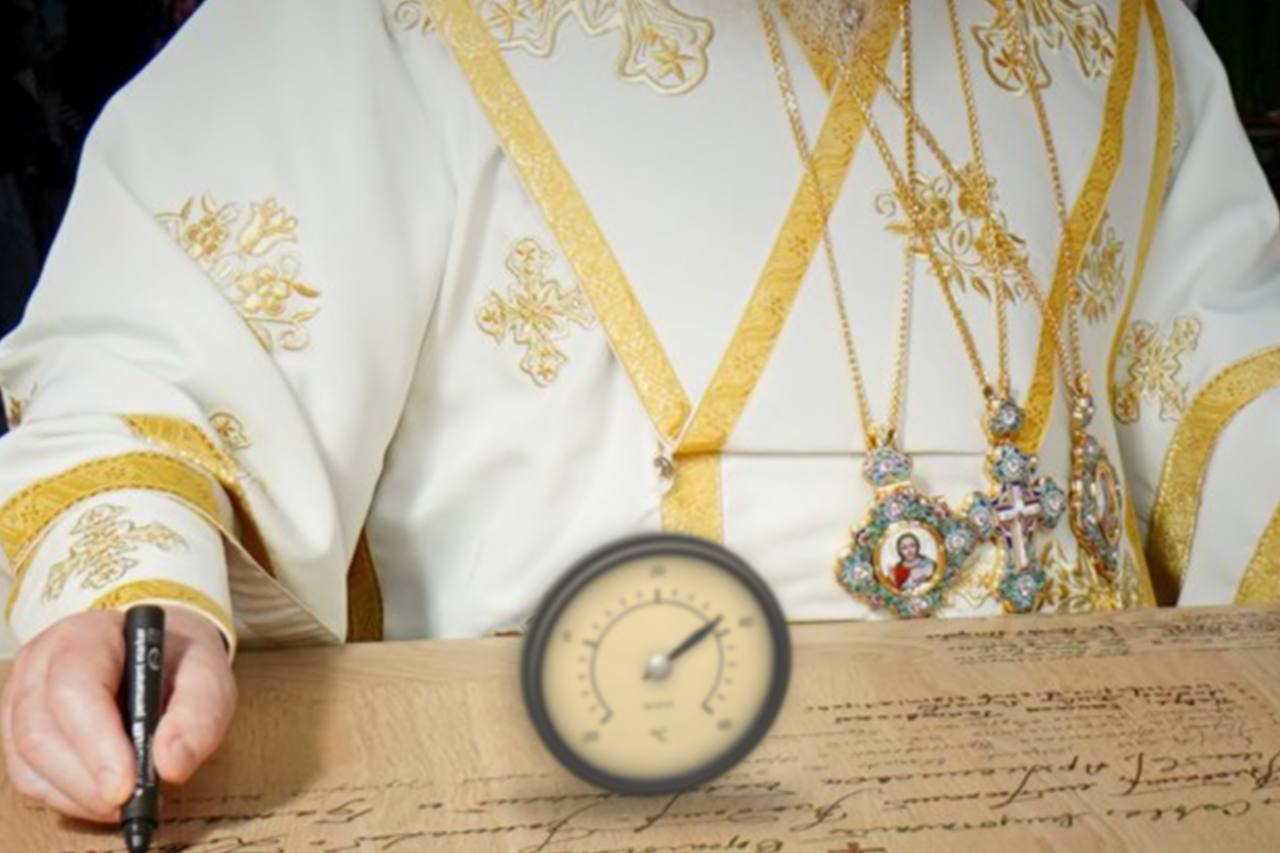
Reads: 36 °C
